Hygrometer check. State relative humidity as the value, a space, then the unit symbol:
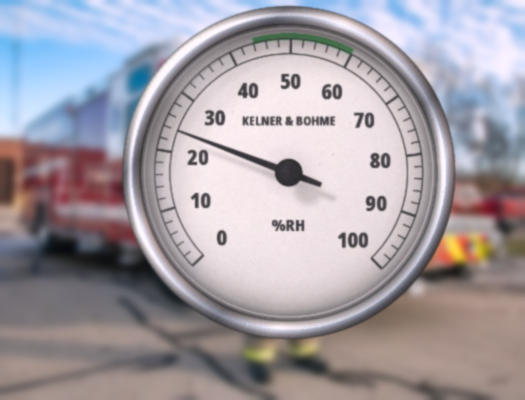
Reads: 24 %
